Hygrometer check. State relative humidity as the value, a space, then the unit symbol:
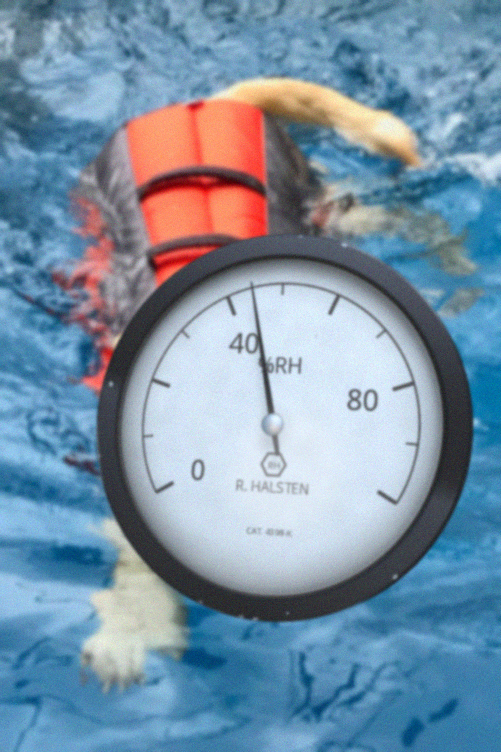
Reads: 45 %
